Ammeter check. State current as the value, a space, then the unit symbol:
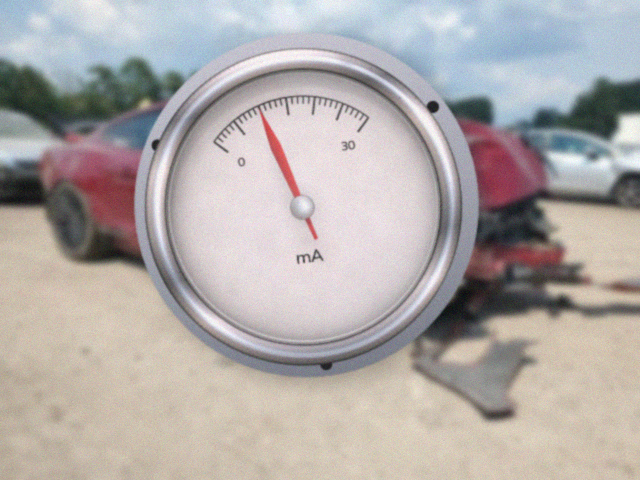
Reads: 10 mA
